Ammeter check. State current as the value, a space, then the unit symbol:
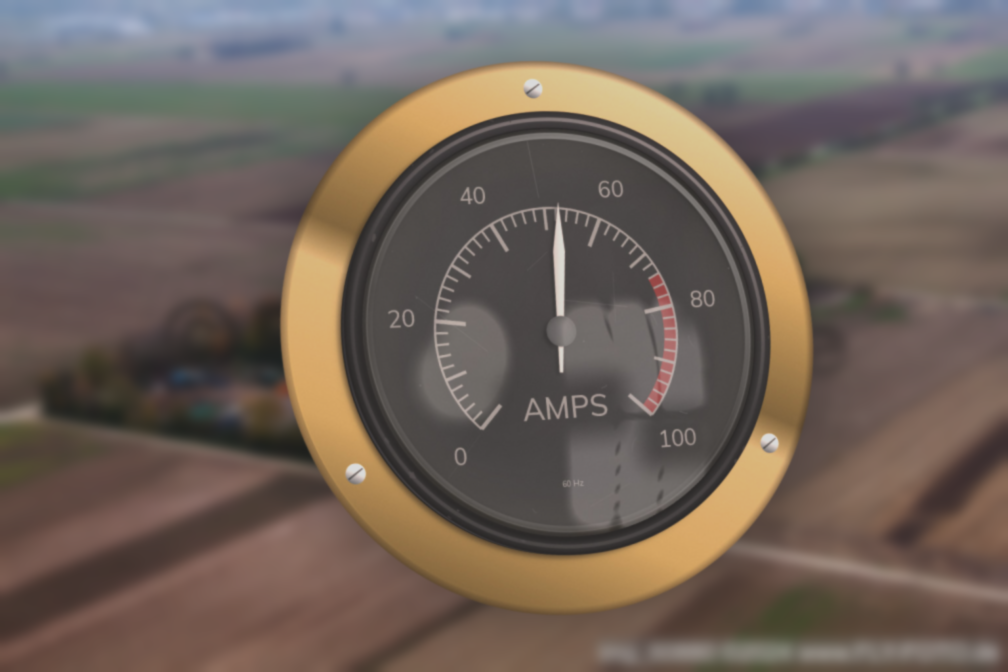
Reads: 52 A
